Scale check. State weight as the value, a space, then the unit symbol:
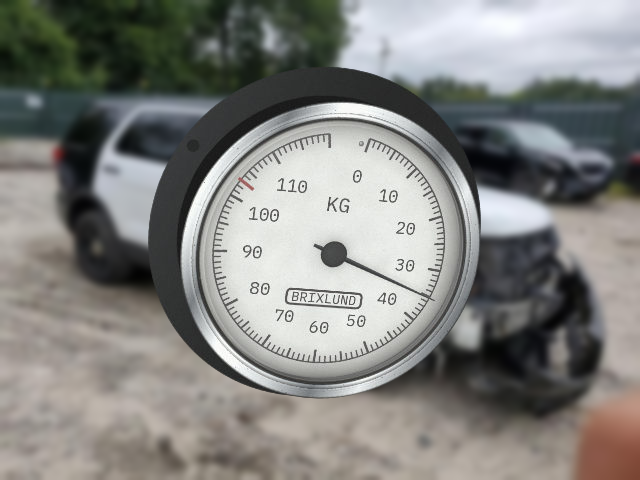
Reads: 35 kg
